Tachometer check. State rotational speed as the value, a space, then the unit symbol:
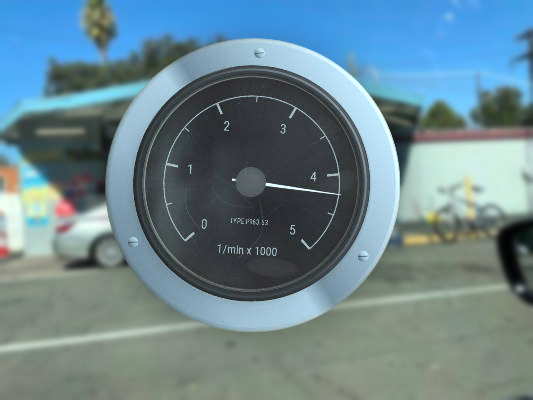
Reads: 4250 rpm
